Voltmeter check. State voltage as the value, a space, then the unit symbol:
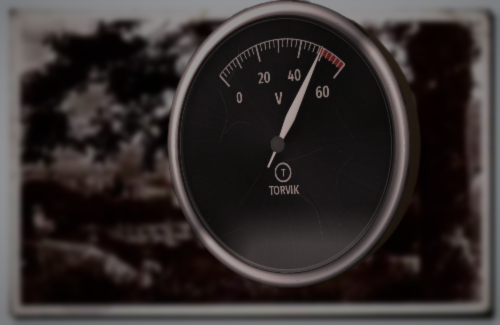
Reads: 50 V
